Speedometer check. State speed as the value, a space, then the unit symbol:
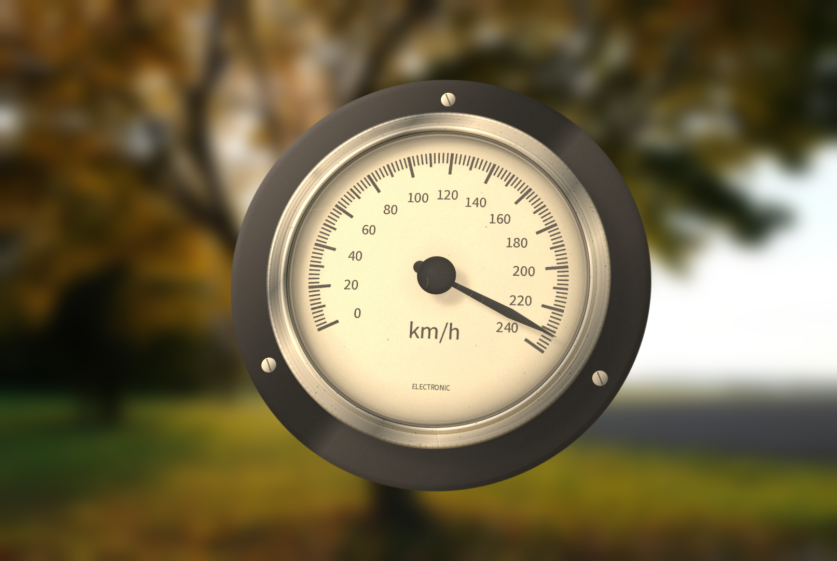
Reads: 232 km/h
